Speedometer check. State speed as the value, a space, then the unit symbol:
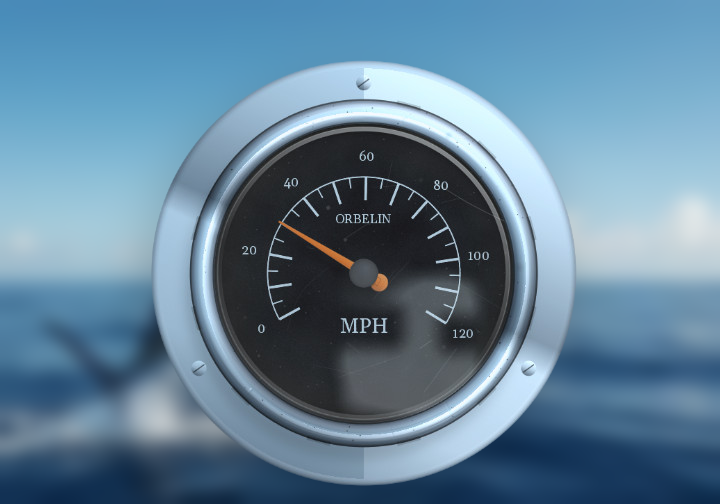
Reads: 30 mph
